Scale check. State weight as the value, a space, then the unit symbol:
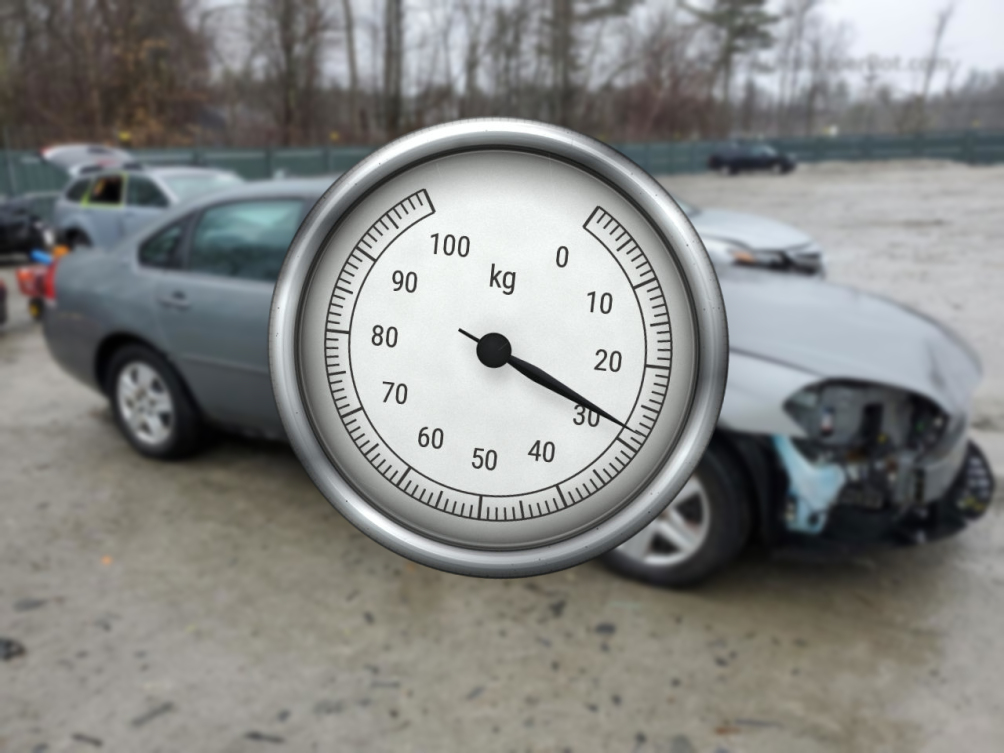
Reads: 28 kg
